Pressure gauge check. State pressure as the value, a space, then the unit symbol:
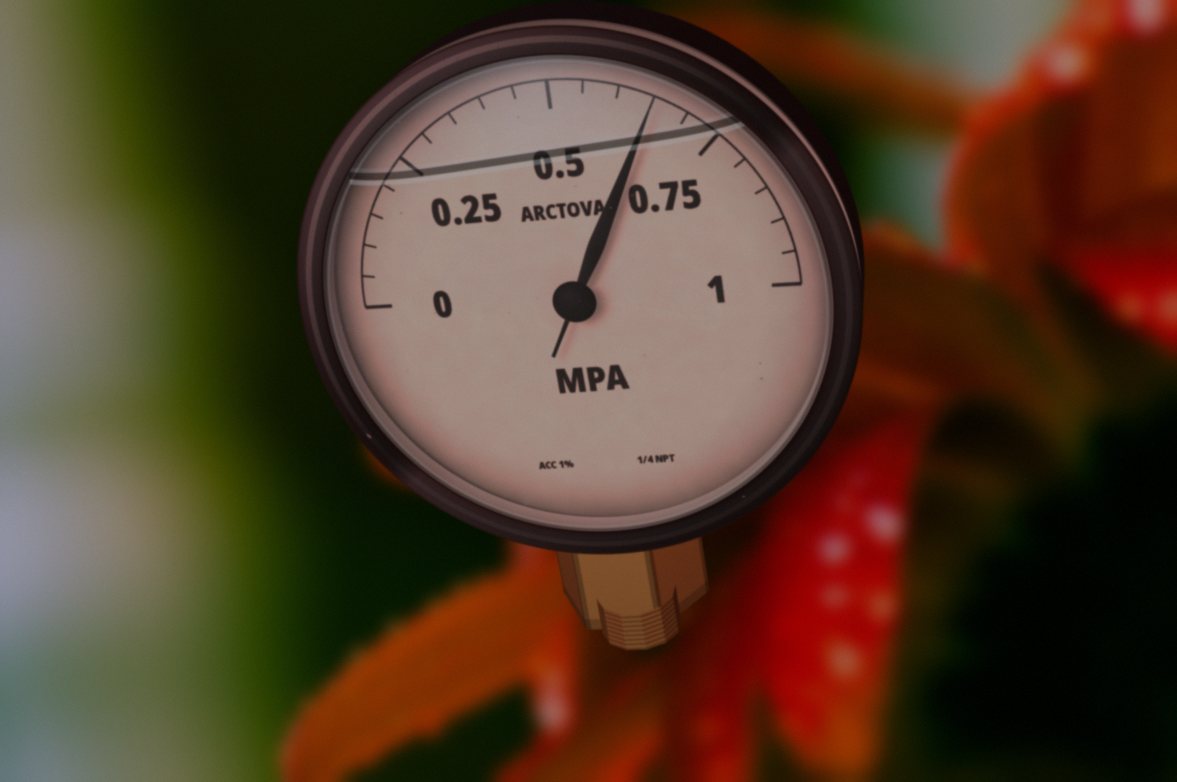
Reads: 0.65 MPa
